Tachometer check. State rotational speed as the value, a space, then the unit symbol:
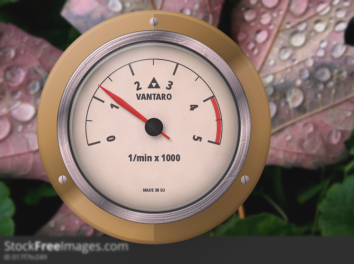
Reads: 1250 rpm
